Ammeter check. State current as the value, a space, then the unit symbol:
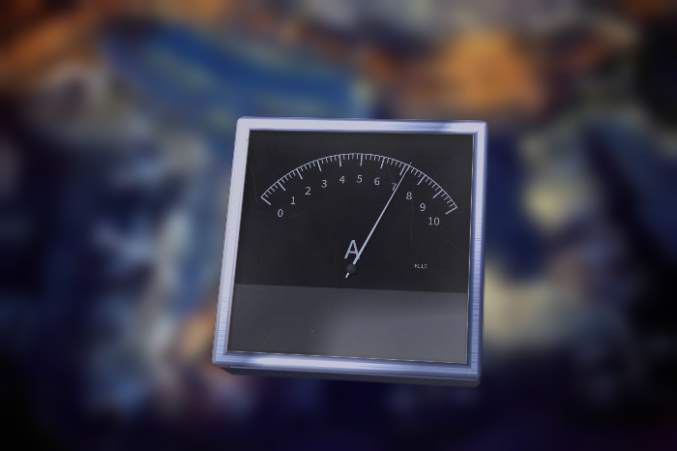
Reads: 7.2 A
